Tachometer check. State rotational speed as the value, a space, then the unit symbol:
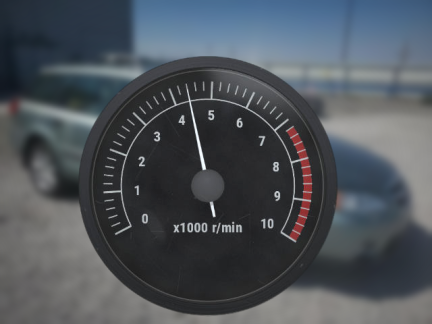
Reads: 4400 rpm
